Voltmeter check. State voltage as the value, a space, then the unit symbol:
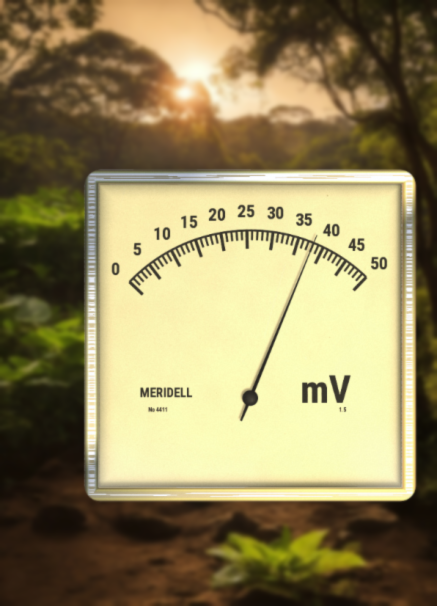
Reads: 38 mV
